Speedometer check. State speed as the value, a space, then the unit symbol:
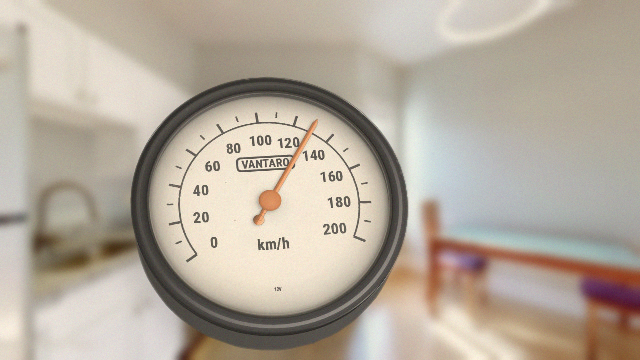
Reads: 130 km/h
